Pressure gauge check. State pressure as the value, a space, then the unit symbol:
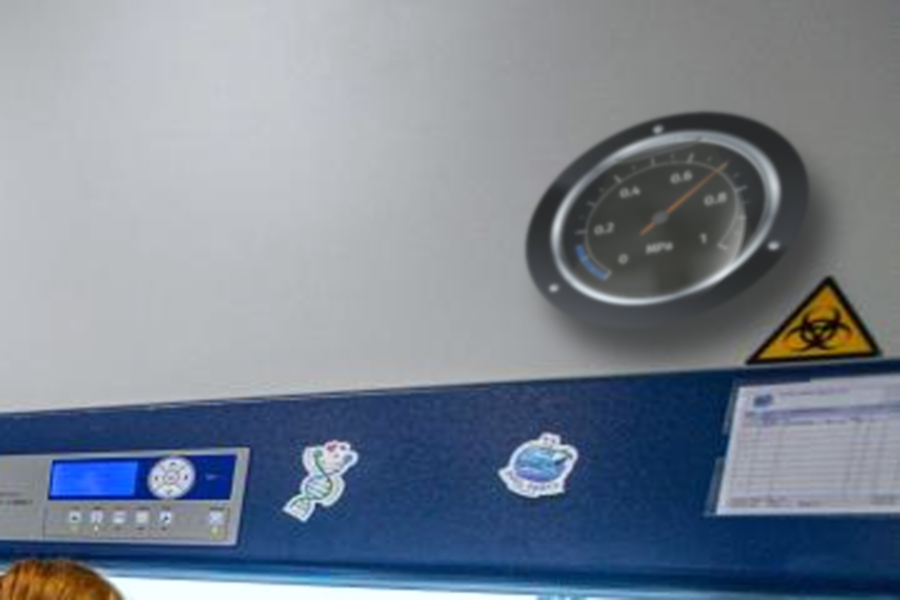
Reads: 0.7 MPa
